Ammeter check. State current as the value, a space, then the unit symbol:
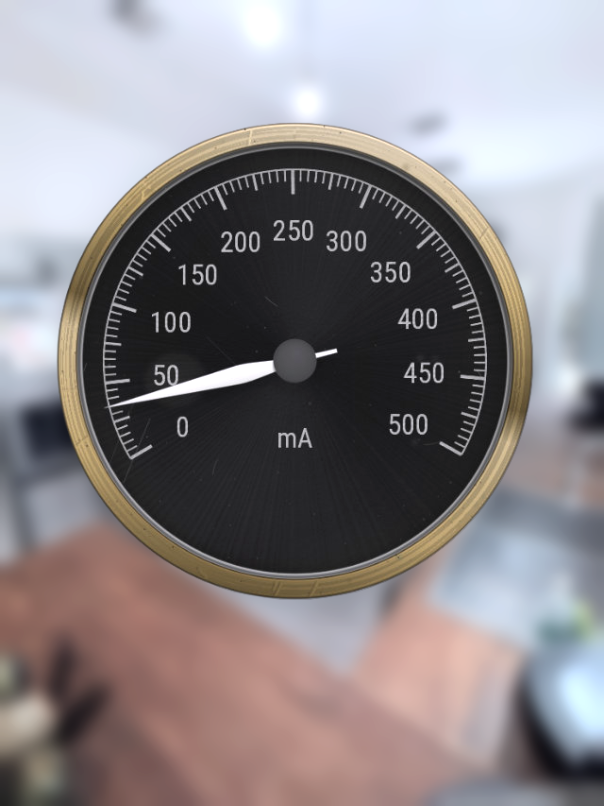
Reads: 35 mA
